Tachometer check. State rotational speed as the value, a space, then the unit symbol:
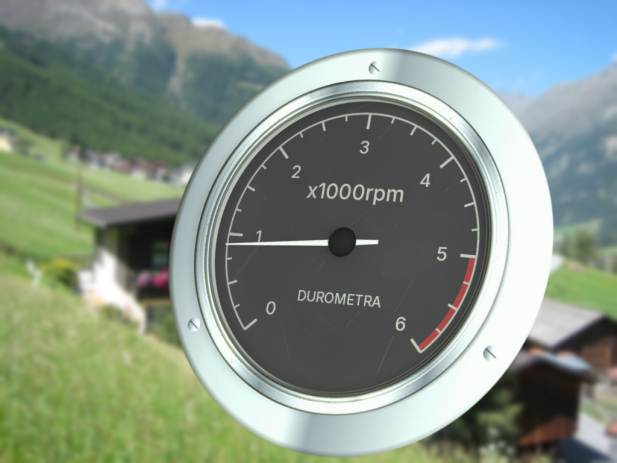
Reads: 875 rpm
